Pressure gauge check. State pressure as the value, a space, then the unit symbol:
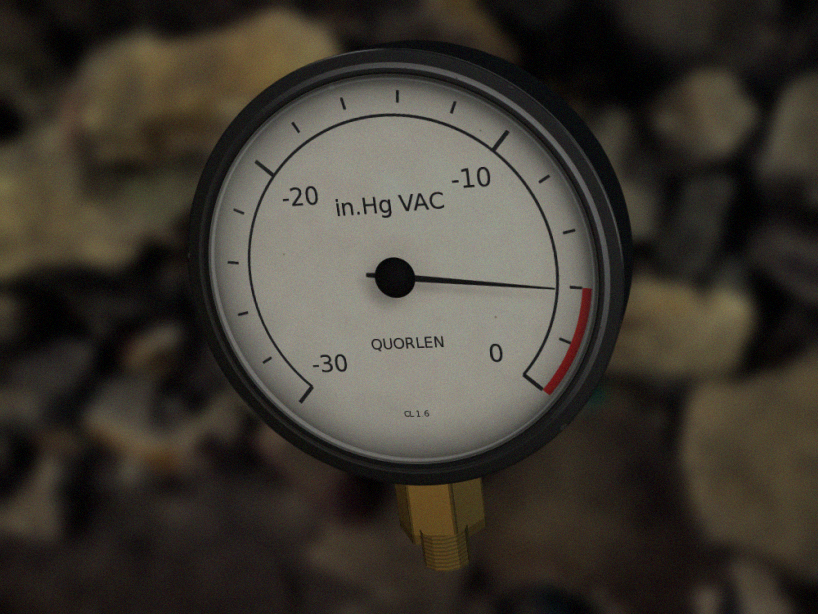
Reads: -4 inHg
